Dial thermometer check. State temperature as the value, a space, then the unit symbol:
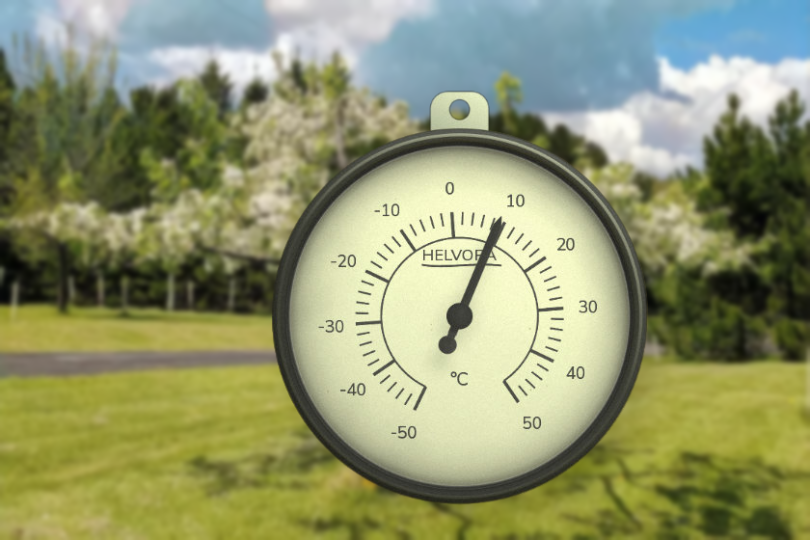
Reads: 9 °C
